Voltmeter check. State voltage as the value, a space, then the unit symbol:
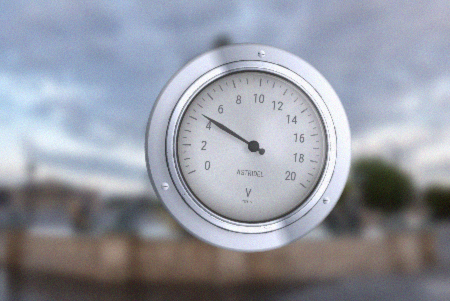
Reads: 4.5 V
